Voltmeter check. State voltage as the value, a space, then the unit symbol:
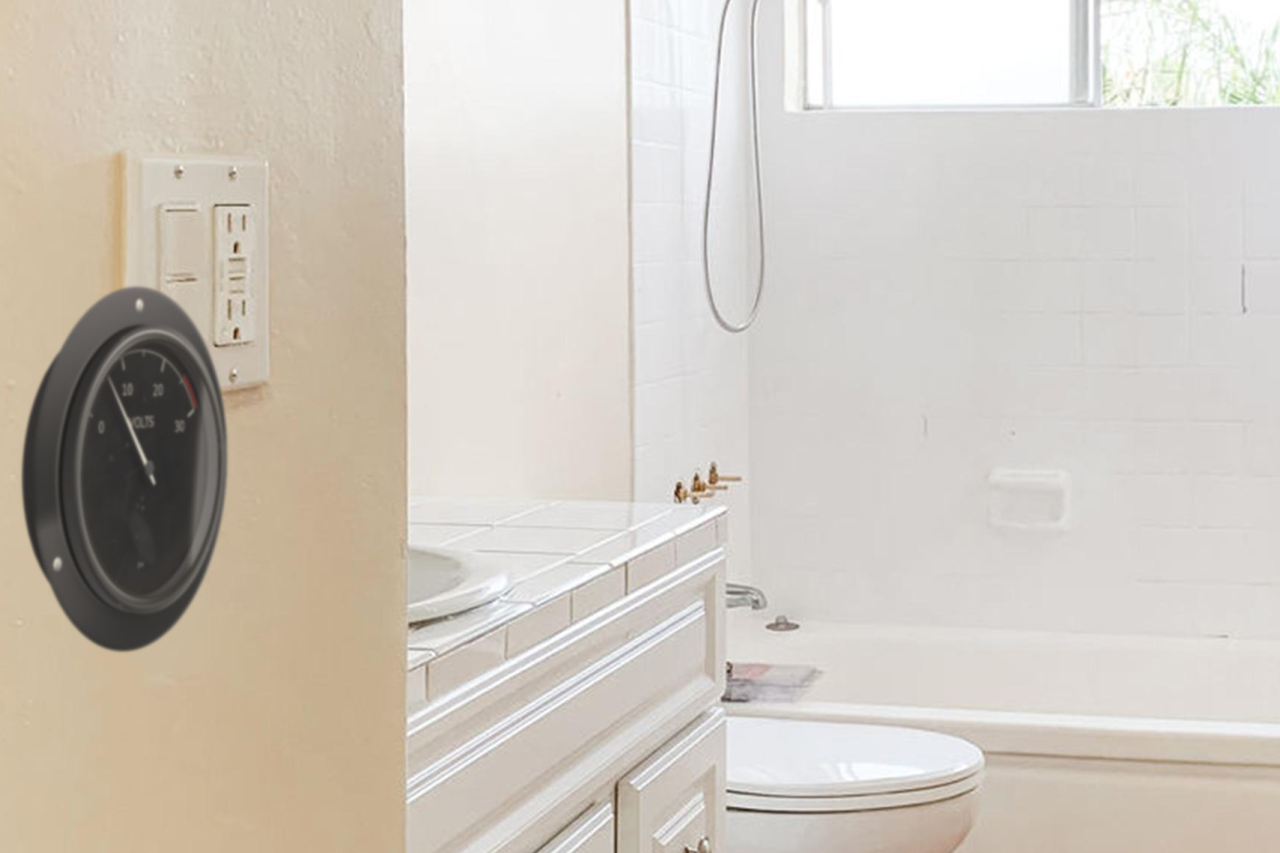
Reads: 5 V
